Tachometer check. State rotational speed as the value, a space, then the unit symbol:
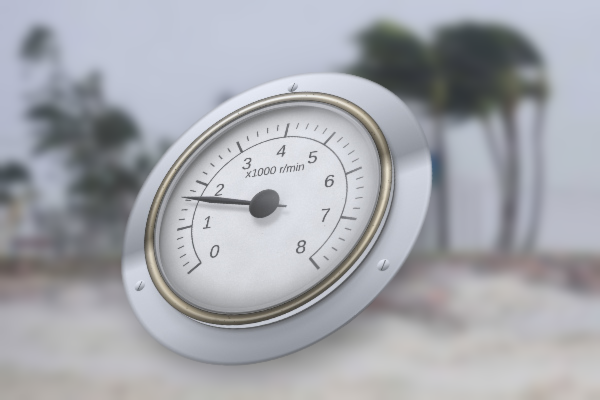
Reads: 1600 rpm
